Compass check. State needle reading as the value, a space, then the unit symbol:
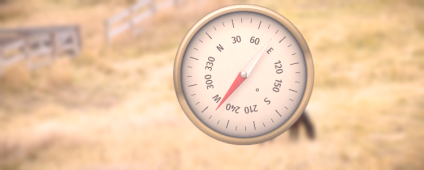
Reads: 260 °
